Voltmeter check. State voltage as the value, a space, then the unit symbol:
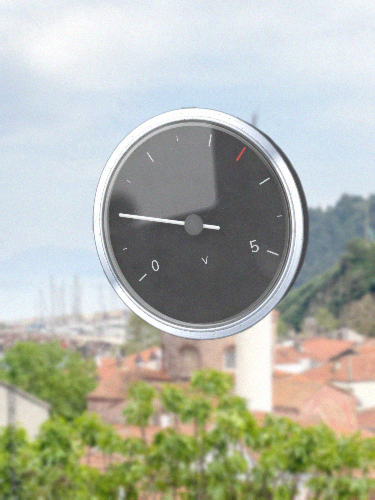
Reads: 1 V
